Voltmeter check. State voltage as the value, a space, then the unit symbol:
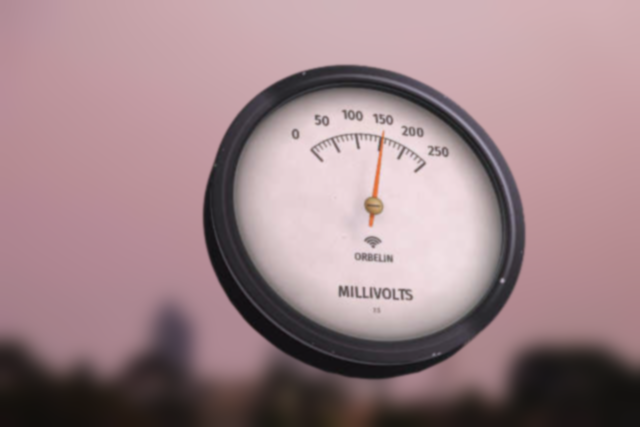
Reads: 150 mV
